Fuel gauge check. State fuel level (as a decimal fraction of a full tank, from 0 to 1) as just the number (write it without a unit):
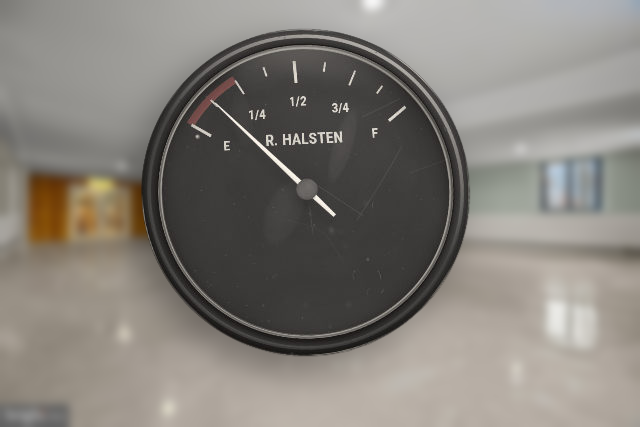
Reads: 0.125
